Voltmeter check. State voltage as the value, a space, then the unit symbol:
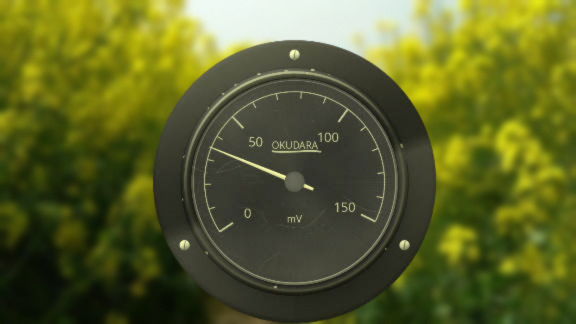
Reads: 35 mV
